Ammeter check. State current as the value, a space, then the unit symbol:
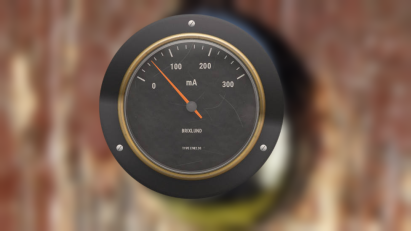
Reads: 50 mA
